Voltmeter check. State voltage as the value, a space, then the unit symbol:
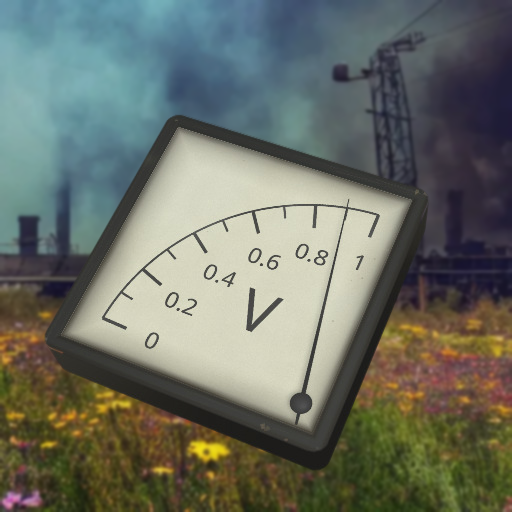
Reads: 0.9 V
